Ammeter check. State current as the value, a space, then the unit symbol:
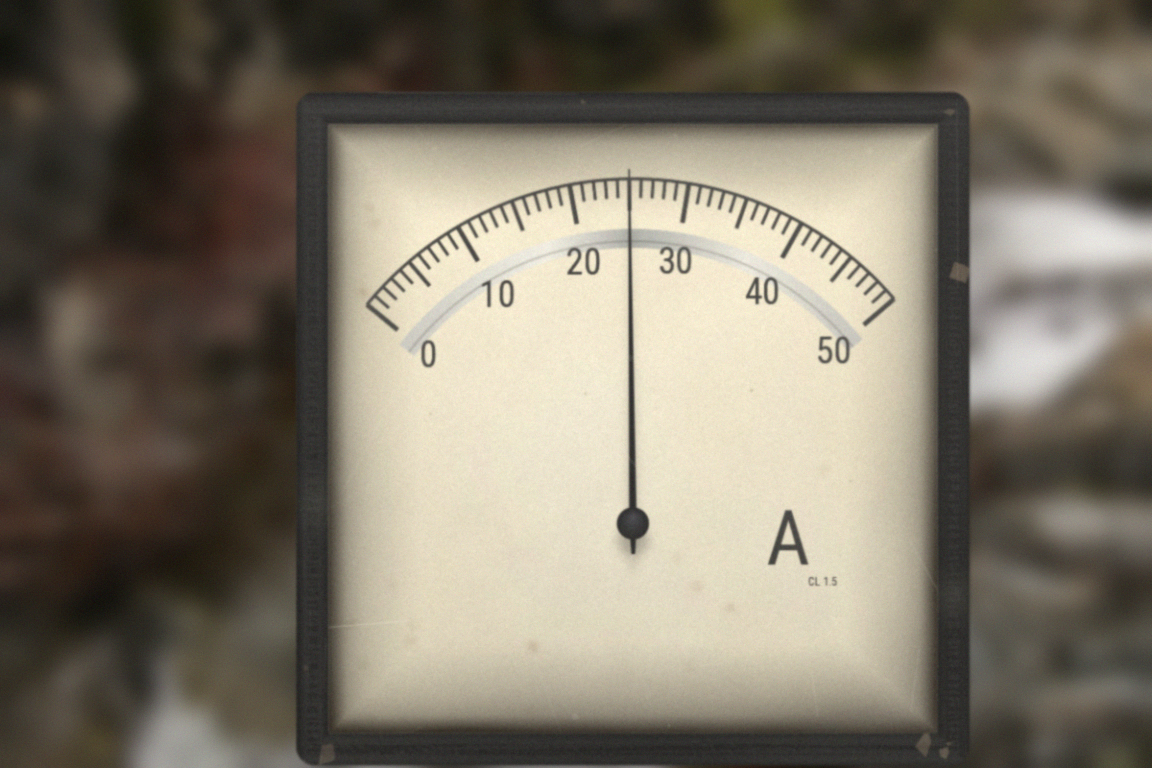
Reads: 25 A
